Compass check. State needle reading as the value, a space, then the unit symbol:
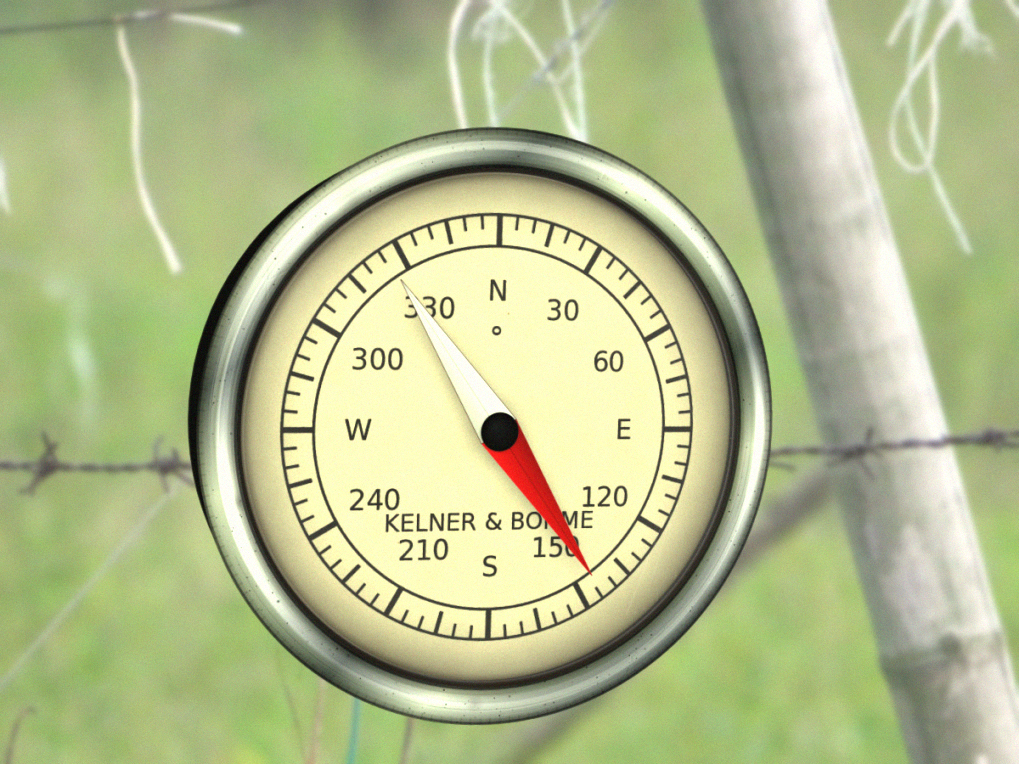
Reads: 145 °
